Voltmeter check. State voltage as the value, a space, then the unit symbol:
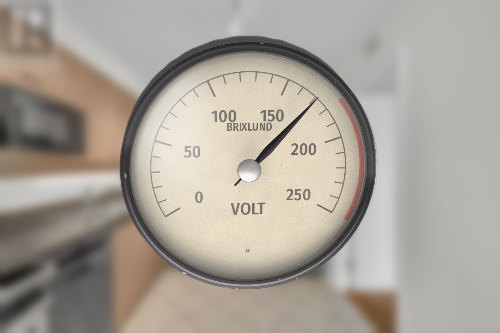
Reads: 170 V
